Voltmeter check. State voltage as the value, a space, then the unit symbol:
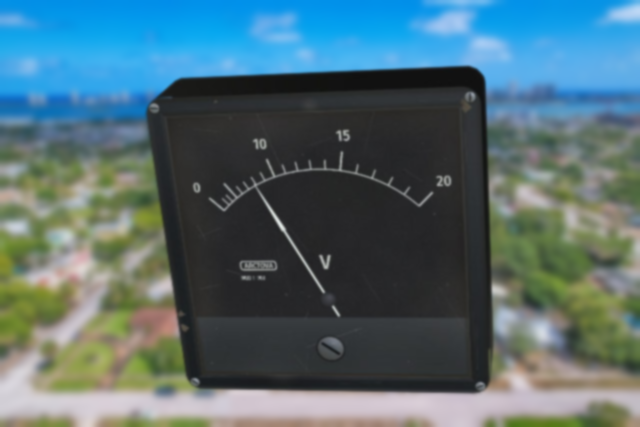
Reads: 8 V
